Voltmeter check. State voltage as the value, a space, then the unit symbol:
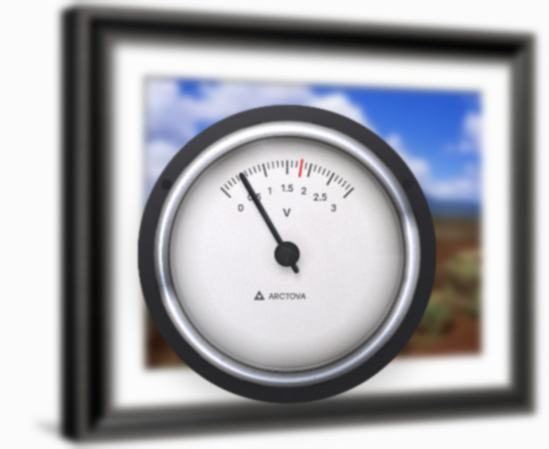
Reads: 0.5 V
